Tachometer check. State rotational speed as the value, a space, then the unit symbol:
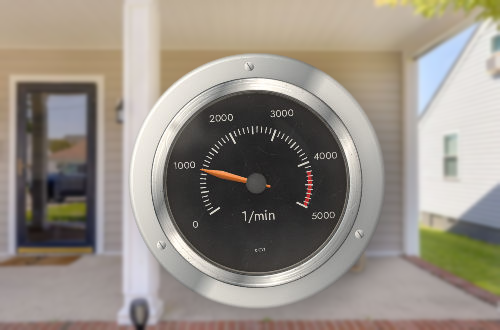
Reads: 1000 rpm
